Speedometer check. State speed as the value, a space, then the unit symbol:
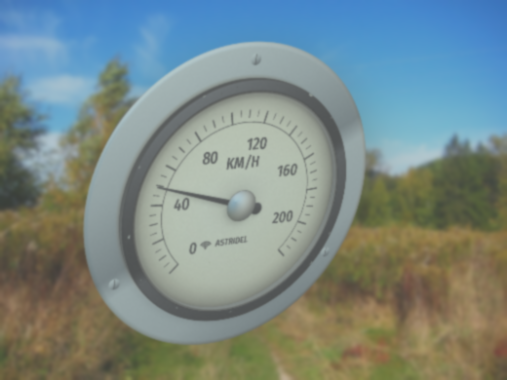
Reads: 50 km/h
